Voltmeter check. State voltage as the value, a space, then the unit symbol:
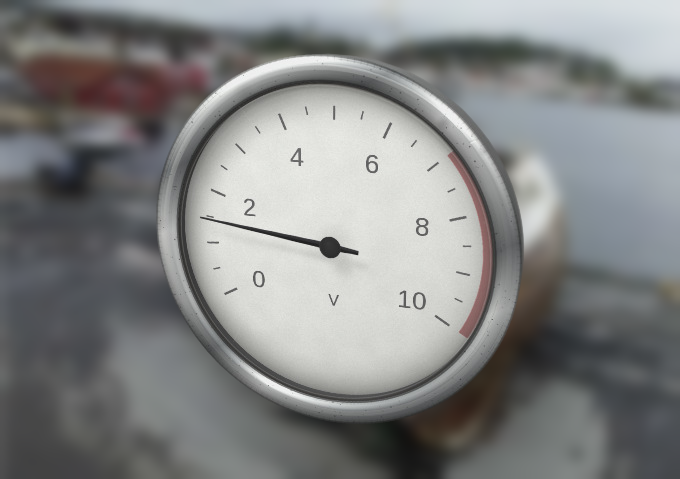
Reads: 1.5 V
